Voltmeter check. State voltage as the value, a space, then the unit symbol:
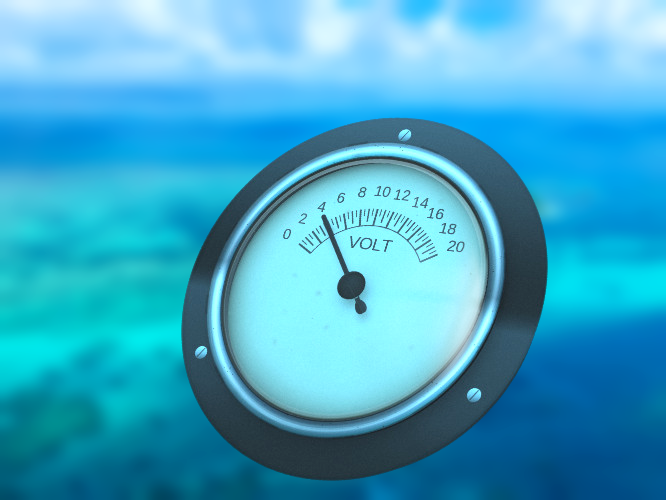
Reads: 4 V
